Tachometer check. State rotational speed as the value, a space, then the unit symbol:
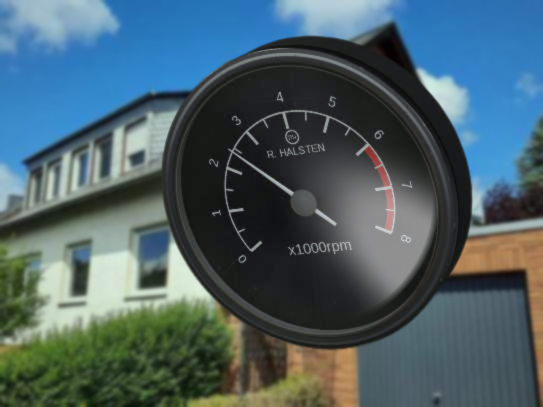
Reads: 2500 rpm
